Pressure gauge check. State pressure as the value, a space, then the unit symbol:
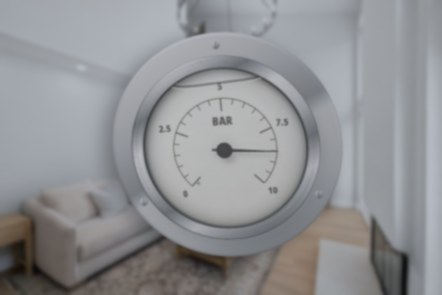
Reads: 8.5 bar
